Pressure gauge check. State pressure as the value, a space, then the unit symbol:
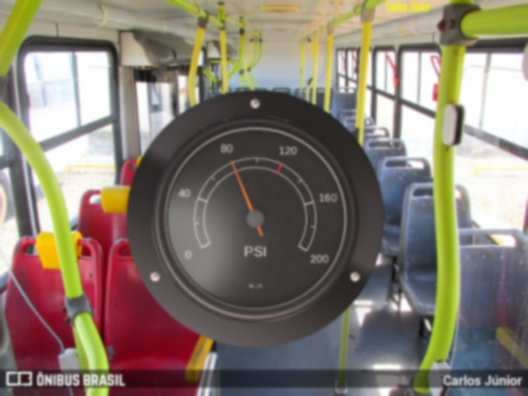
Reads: 80 psi
